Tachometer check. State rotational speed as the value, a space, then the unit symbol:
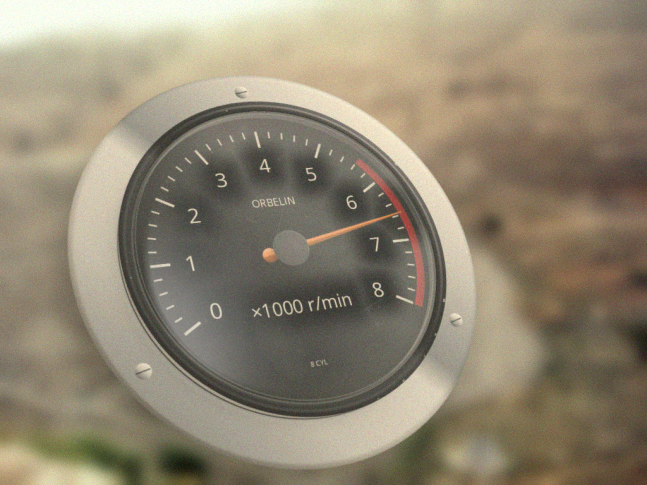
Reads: 6600 rpm
